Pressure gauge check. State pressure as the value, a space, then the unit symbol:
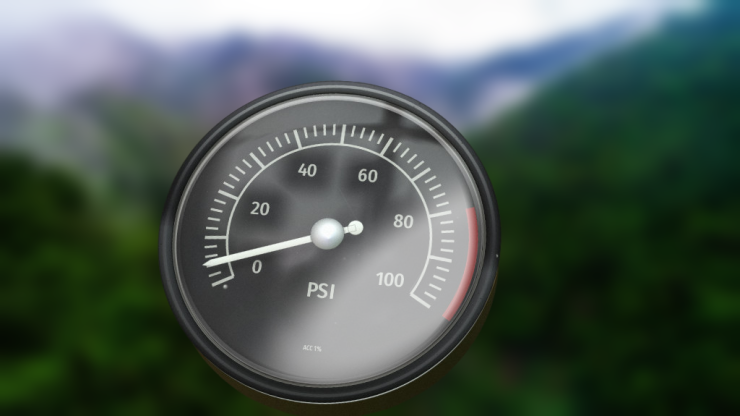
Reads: 4 psi
